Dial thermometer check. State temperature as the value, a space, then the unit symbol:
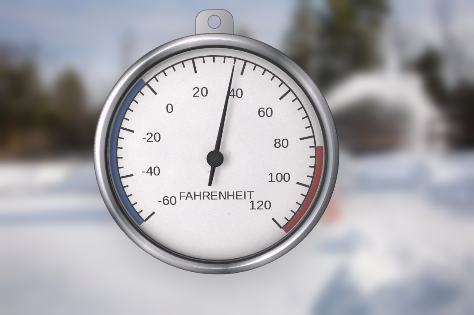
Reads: 36 °F
